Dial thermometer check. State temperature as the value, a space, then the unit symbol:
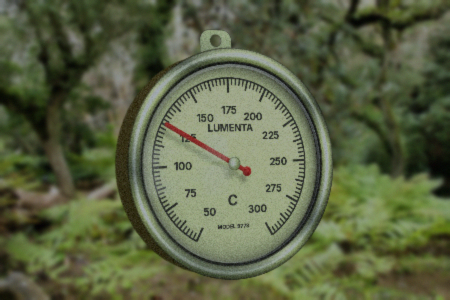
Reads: 125 °C
